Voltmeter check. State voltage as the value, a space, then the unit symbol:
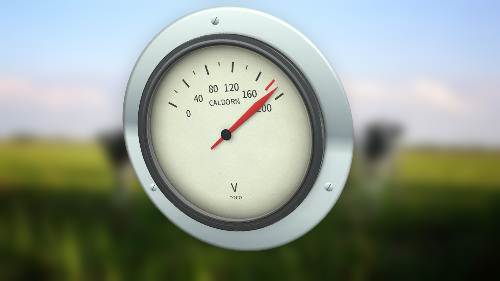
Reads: 190 V
